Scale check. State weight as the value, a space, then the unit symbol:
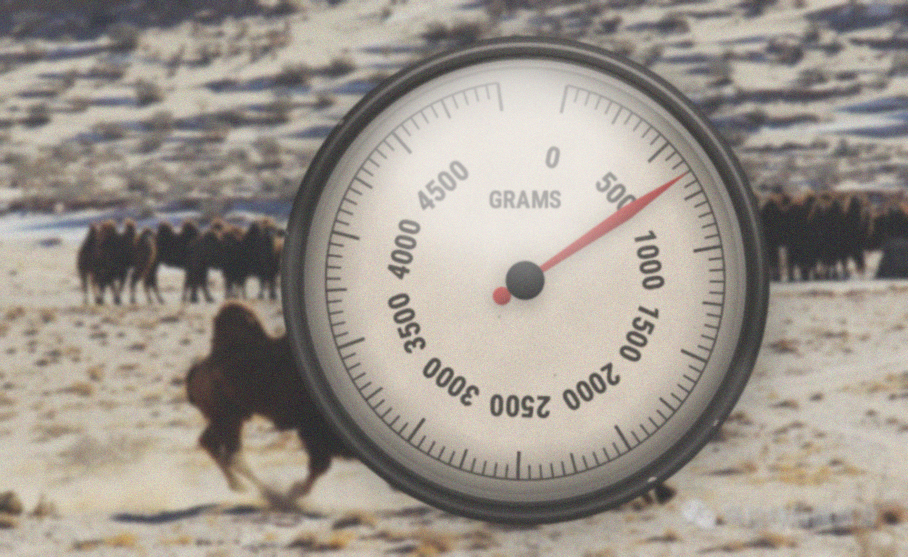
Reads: 650 g
